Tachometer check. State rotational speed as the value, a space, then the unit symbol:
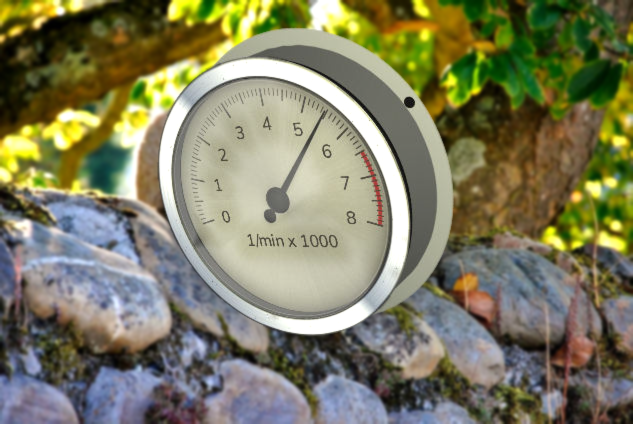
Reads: 5500 rpm
